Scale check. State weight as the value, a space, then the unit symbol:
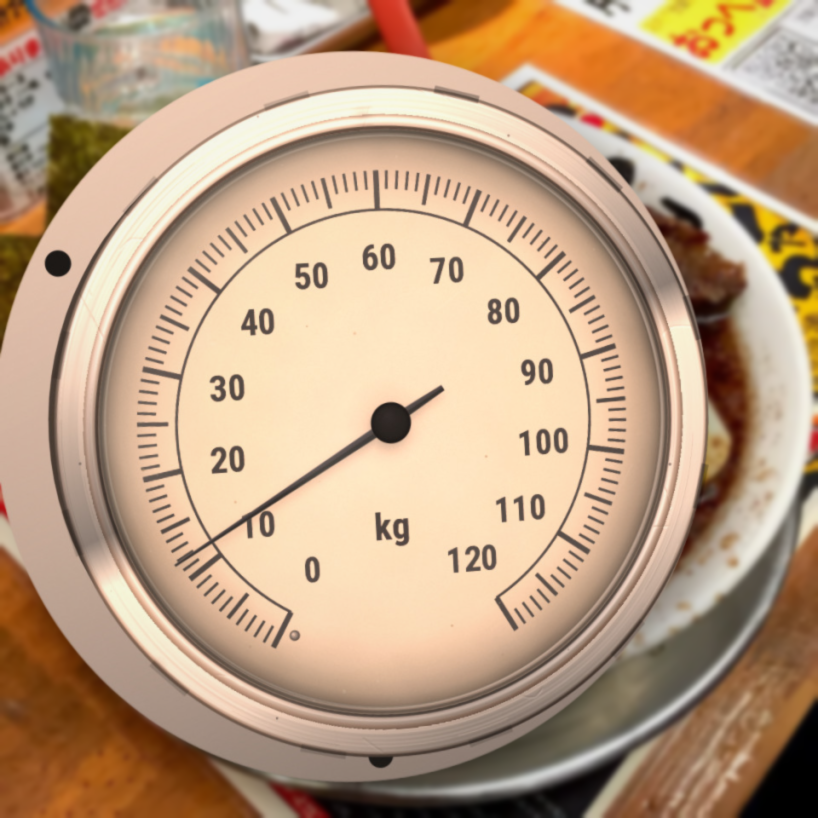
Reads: 12 kg
